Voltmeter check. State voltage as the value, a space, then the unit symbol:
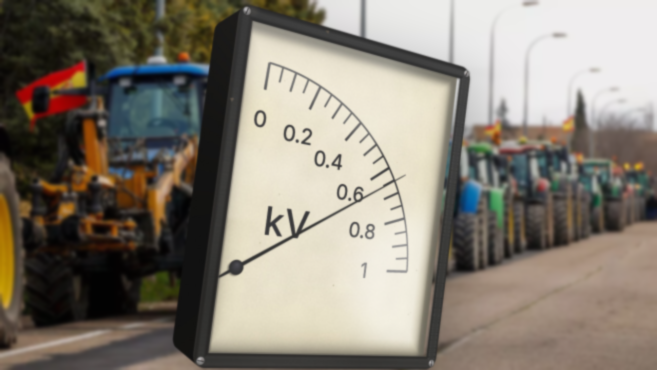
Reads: 0.65 kV
